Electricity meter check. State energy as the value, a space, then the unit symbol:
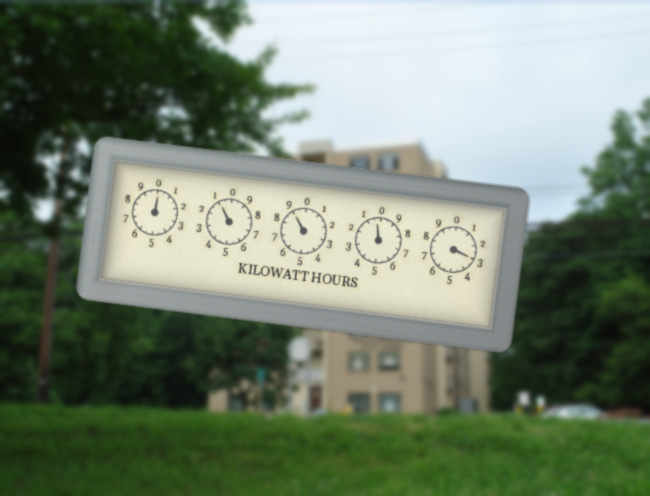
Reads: 903 kWh
